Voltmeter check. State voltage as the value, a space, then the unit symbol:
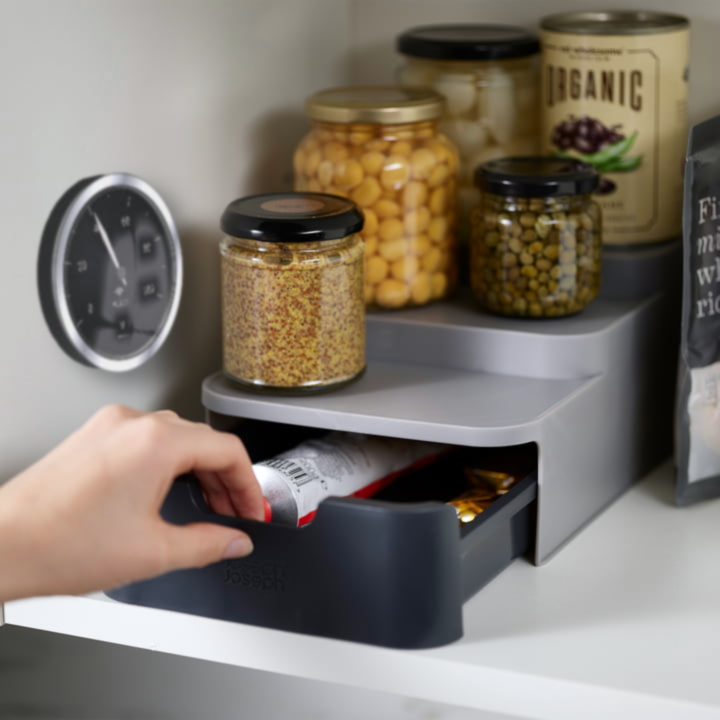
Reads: 40 V
